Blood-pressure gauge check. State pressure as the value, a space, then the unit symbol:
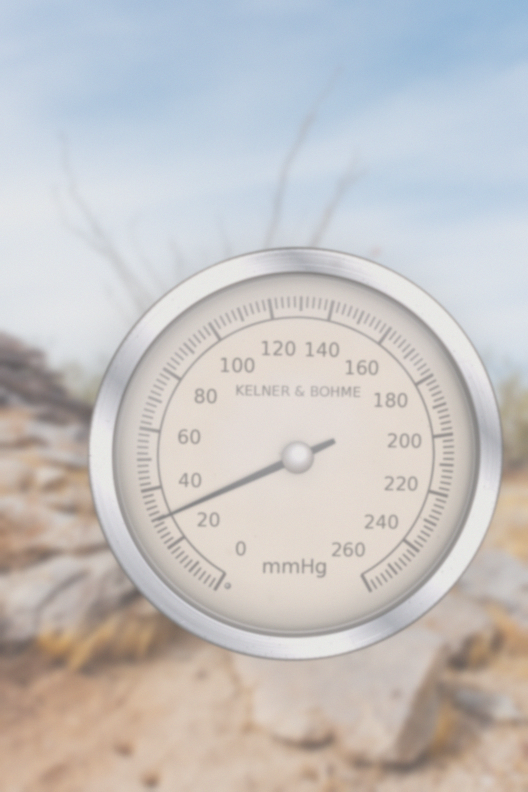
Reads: 30 mmHg
